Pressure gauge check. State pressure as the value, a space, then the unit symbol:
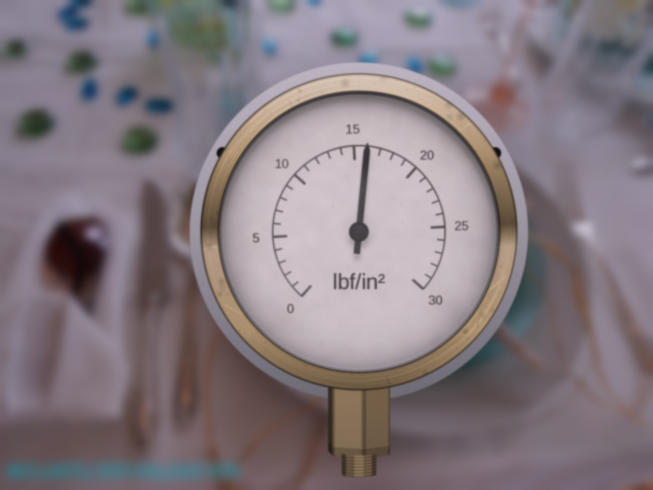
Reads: 16 psi
